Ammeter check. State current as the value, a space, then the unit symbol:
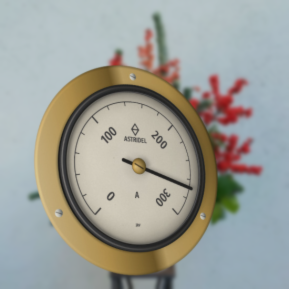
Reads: 270 A
